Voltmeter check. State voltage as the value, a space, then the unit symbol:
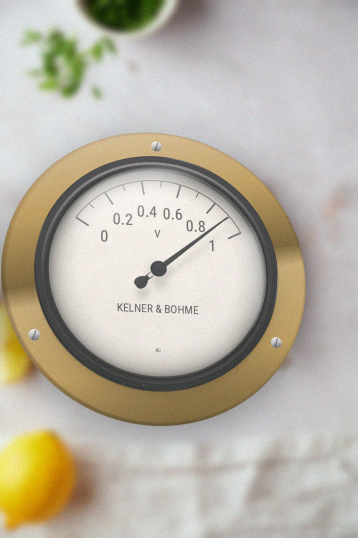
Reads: 0.9 V
